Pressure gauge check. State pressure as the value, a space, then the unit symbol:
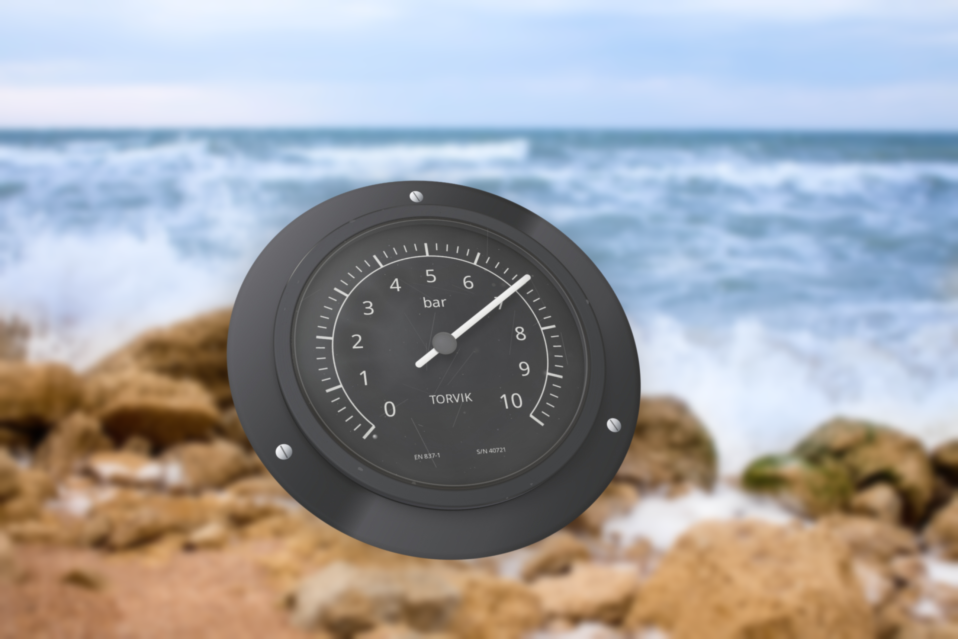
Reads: 7 bar
